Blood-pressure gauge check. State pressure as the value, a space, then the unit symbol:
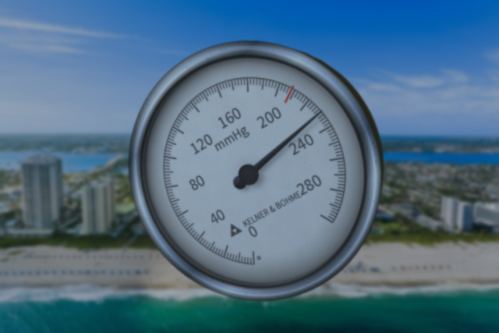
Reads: 230 mmHg
